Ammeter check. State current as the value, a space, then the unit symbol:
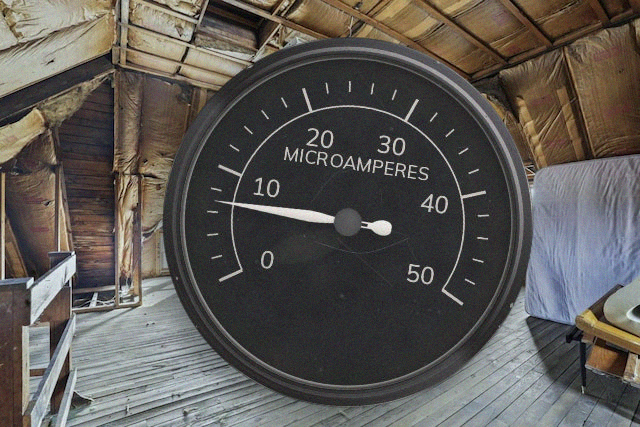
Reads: 7 µA
